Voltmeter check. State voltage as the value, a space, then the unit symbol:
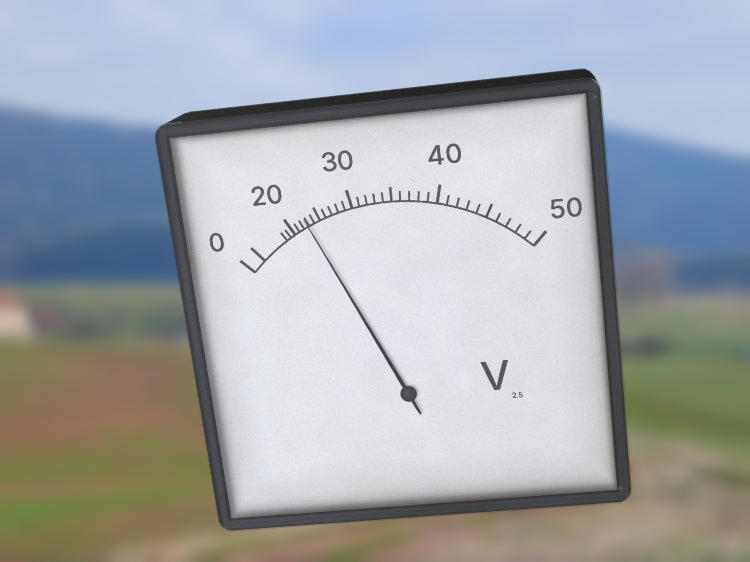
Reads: 23 V
